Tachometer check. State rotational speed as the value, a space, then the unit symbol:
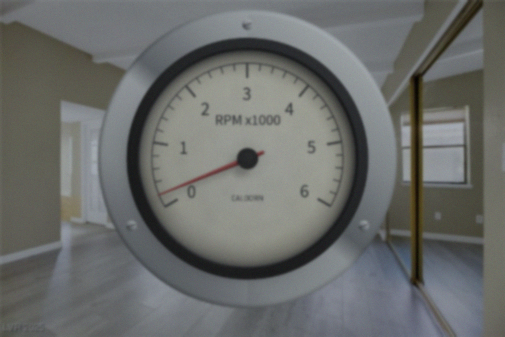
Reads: 200 rpm
